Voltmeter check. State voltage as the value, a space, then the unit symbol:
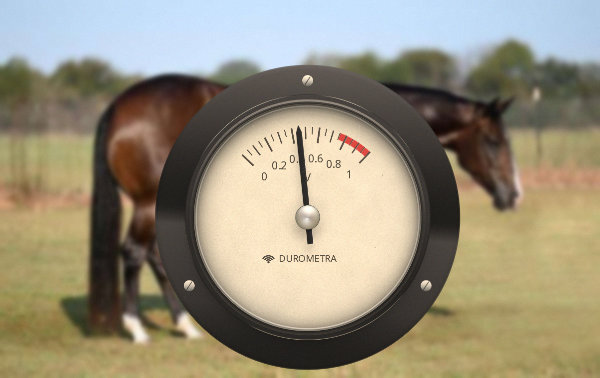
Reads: 0.45 V
